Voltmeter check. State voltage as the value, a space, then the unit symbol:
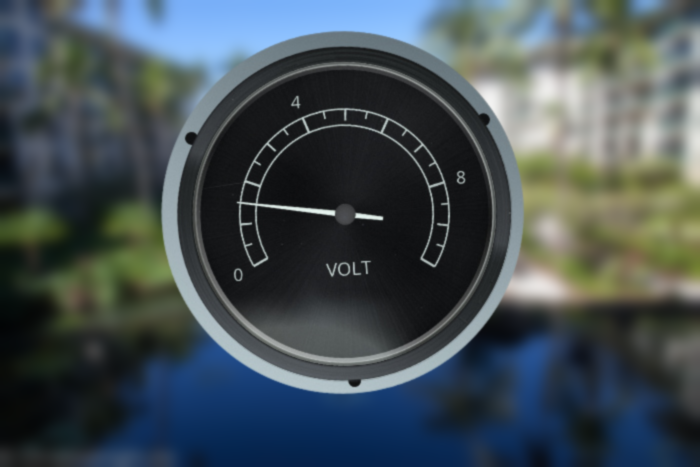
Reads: 1.5 V
